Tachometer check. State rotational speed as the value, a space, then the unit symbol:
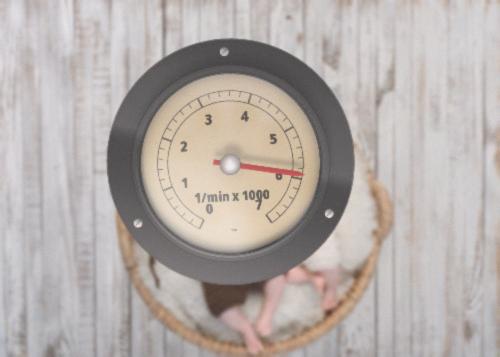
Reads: 5900 rpm
